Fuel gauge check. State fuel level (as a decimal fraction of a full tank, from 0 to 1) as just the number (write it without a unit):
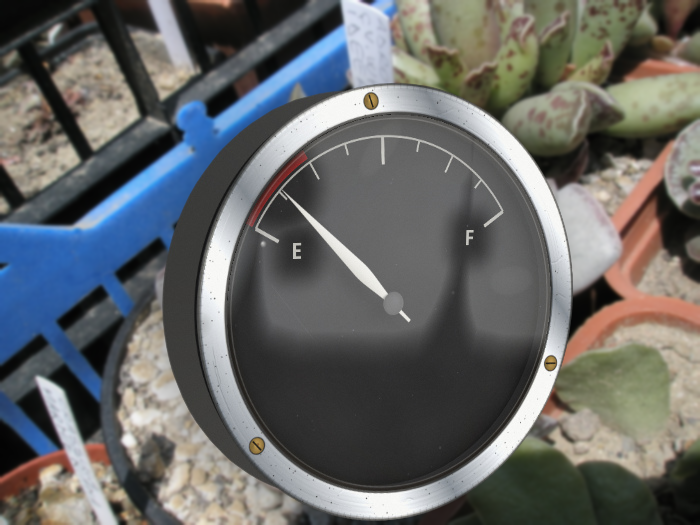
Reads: 0.125
